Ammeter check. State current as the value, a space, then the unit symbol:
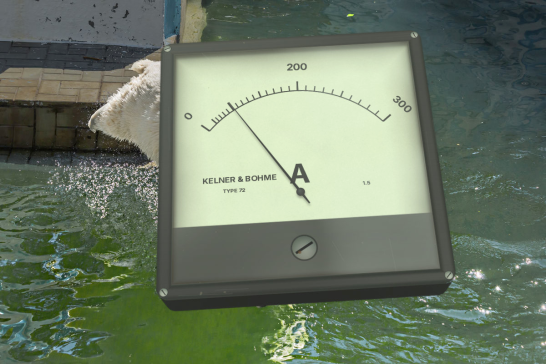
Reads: 100 A
